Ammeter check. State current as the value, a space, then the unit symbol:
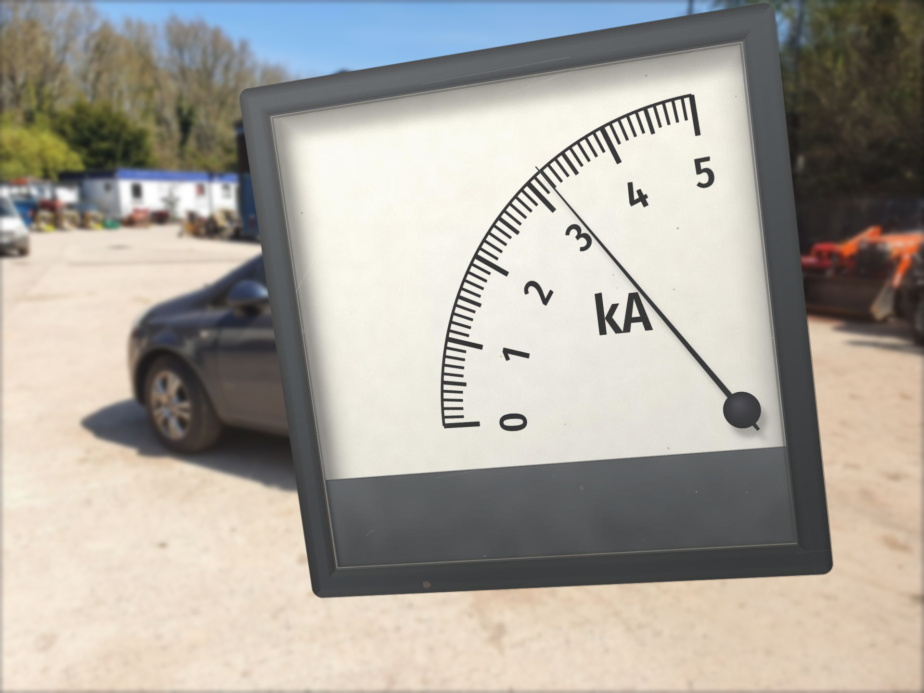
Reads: 3.2 kA
